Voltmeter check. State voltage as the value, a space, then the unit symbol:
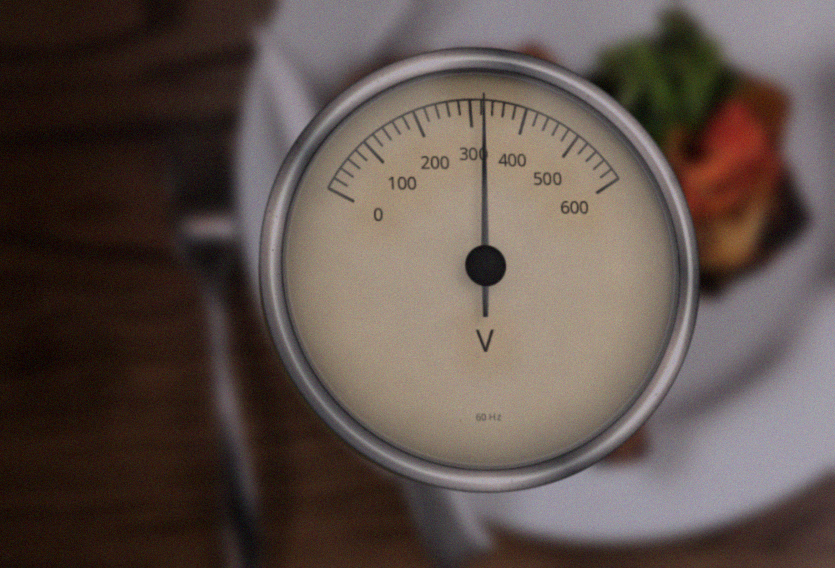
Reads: 320 V
